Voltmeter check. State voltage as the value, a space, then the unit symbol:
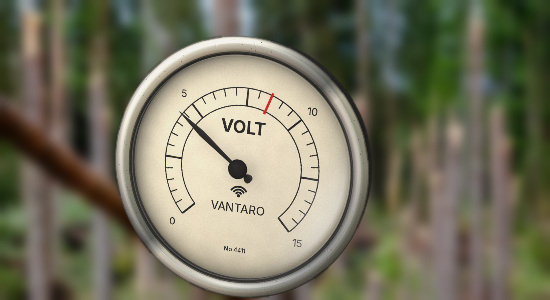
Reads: 4.5 V
